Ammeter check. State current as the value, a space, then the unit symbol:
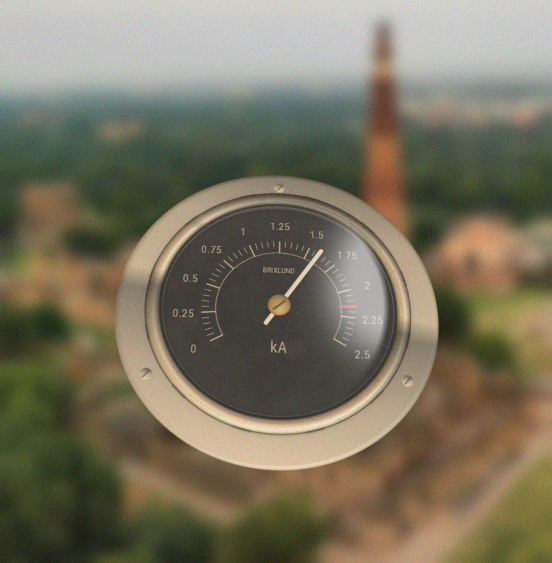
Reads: 1.6 kA
